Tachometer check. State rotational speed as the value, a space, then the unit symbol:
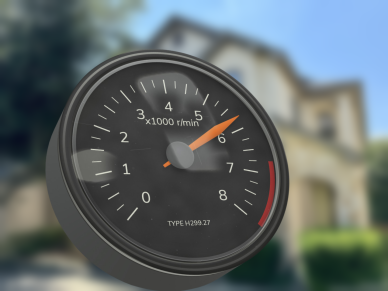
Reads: 5750 rpm
